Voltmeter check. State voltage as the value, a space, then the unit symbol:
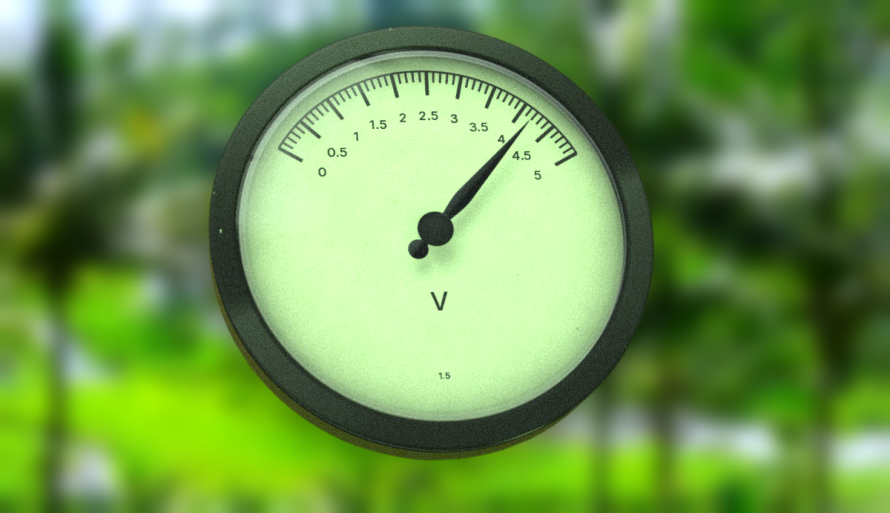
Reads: 4.2 V
